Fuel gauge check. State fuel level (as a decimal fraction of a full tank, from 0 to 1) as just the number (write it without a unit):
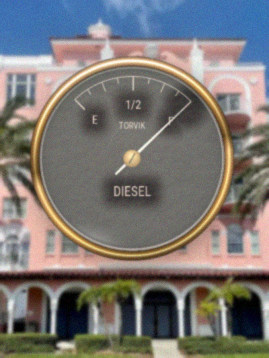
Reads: 1
